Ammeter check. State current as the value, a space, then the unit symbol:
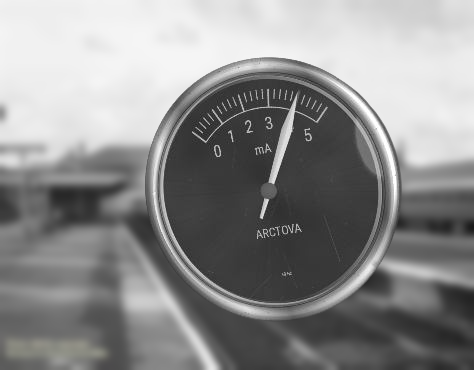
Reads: 4 mA
